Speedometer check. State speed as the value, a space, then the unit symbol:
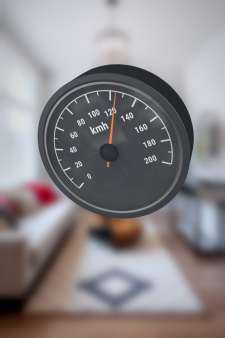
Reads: 125 km/h
